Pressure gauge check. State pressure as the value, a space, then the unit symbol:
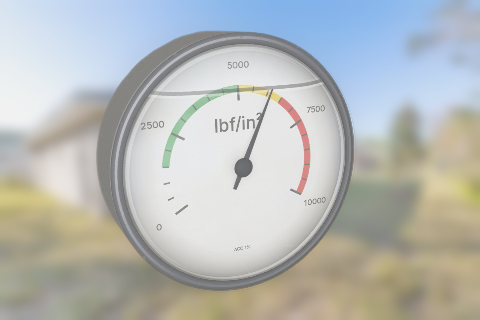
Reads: 6000 psi
